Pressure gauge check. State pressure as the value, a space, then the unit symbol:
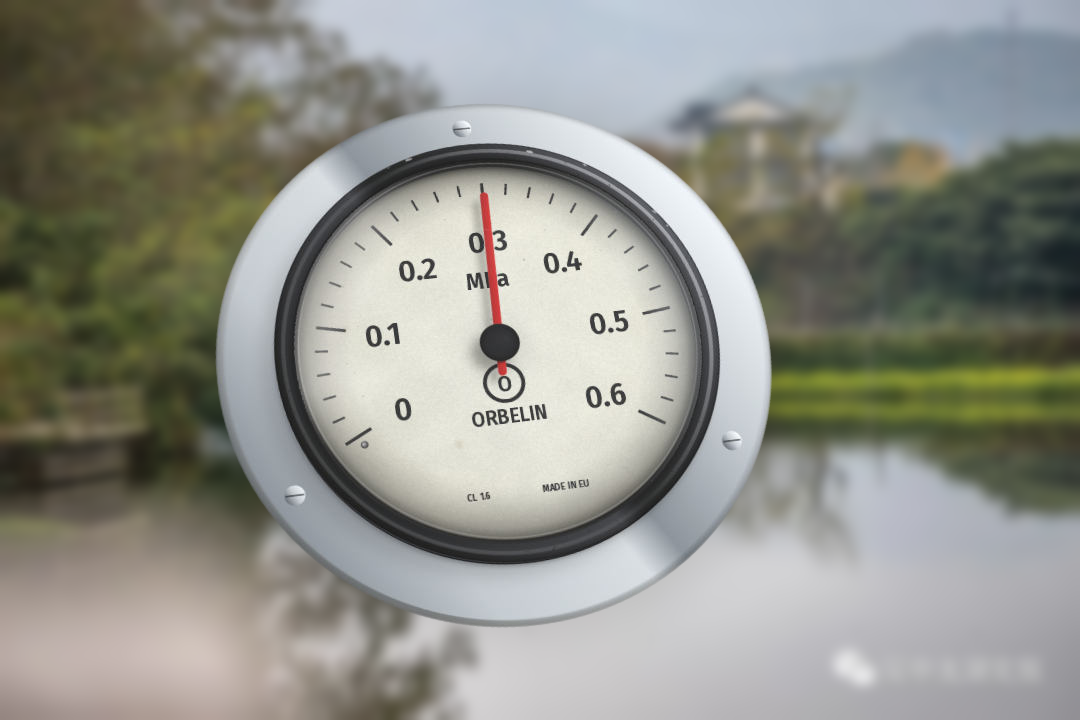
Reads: 0.3 MPa
